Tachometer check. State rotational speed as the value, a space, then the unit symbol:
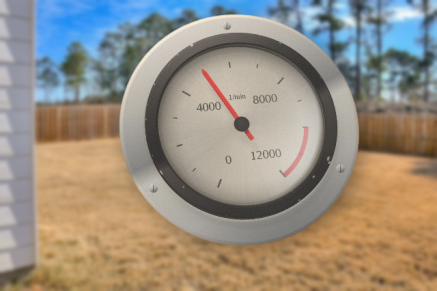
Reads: 5000 rpm
